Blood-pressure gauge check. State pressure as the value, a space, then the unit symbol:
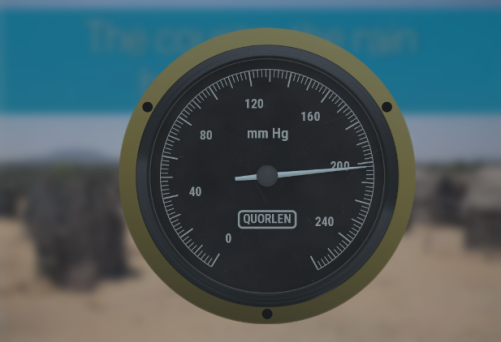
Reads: 202 mmHg
